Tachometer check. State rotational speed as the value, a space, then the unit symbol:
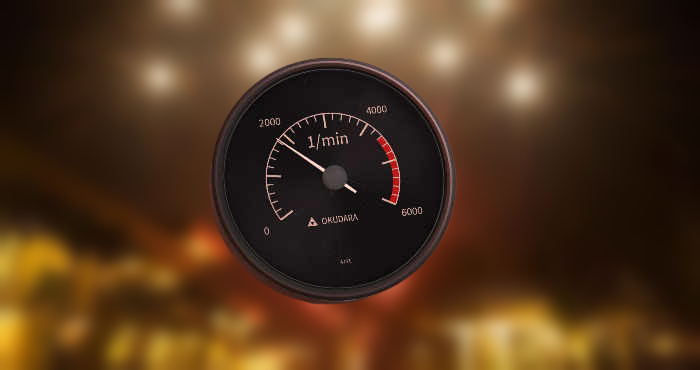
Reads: 1800 rpm
